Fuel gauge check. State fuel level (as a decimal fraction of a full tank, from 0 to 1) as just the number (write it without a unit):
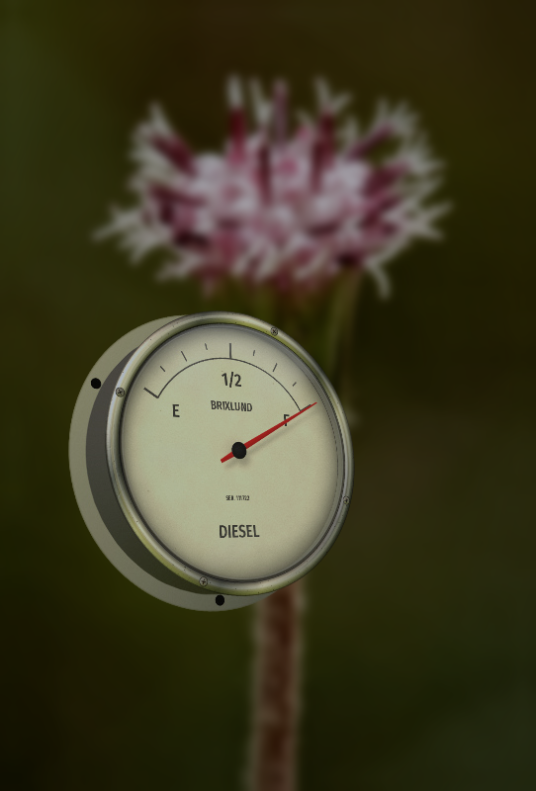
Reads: 1
